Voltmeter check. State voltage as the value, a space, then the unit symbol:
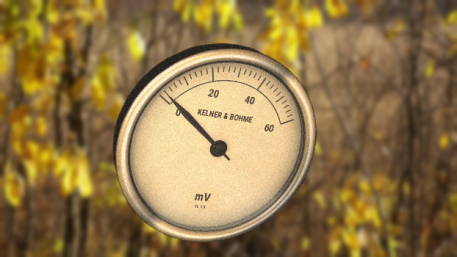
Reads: 2 mV
